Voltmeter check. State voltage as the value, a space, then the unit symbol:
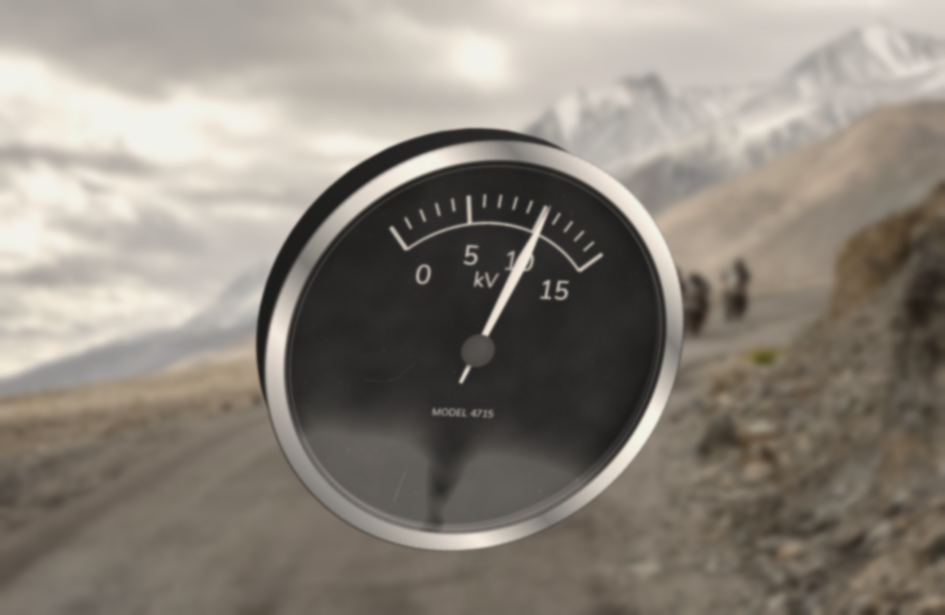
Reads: 10 kV
